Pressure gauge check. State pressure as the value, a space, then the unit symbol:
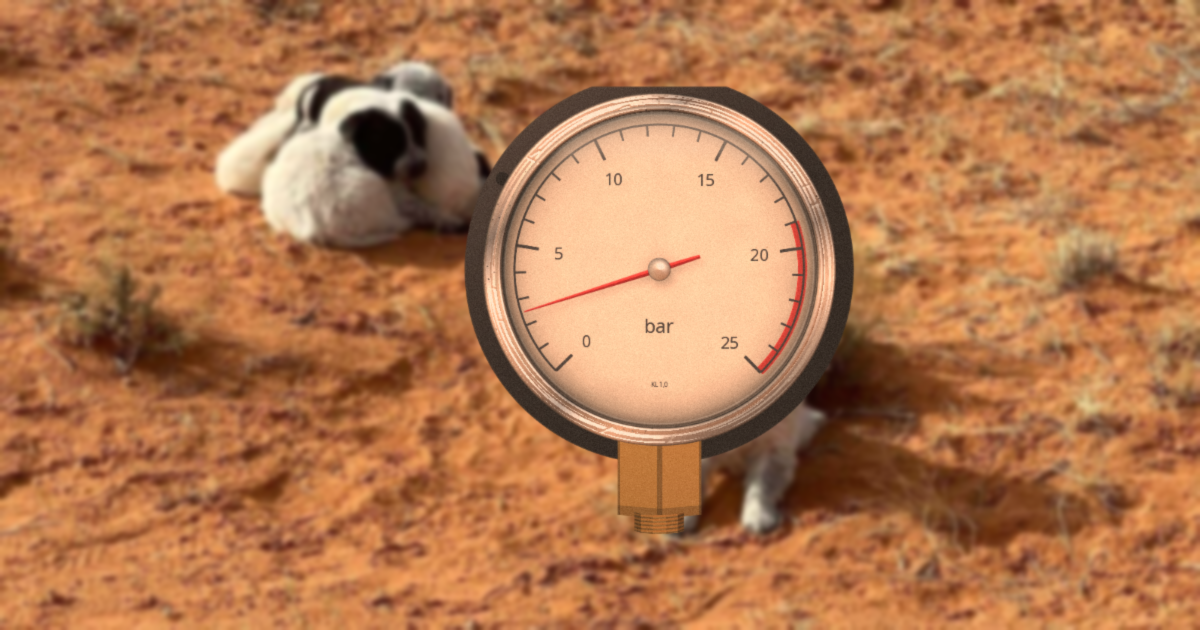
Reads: 2.5 bar
